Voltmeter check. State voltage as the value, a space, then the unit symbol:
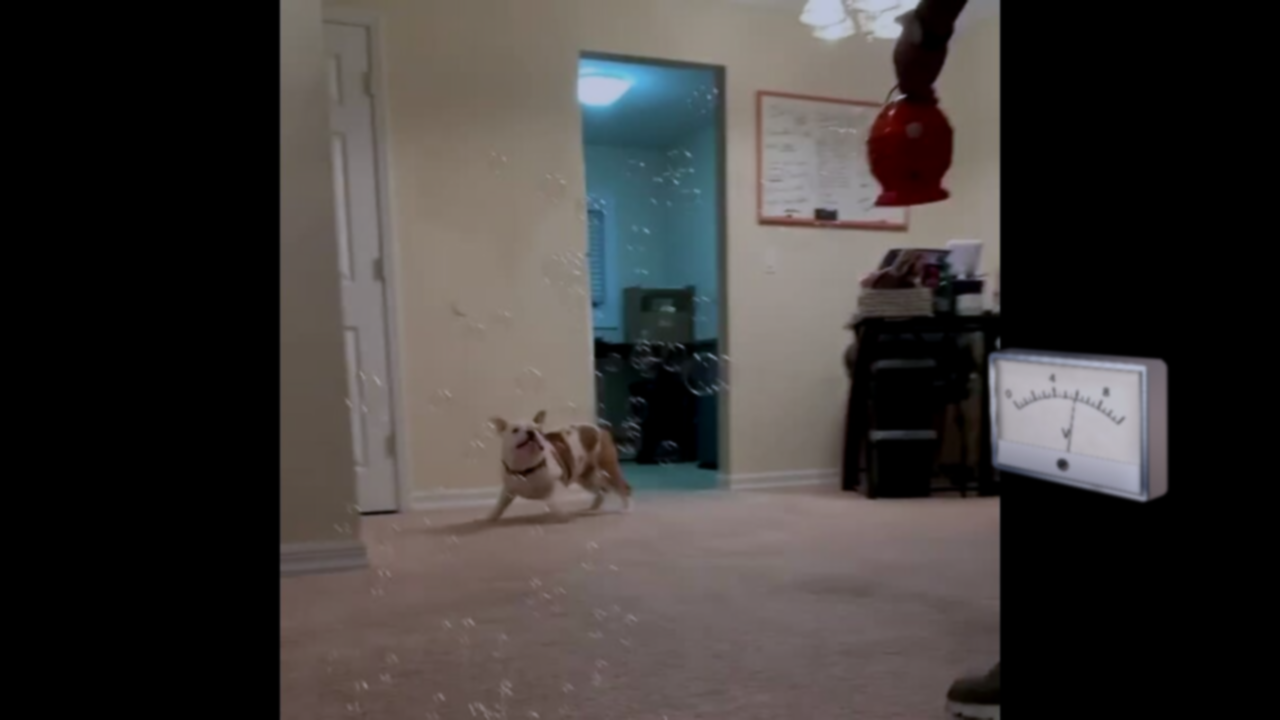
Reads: 6 V
